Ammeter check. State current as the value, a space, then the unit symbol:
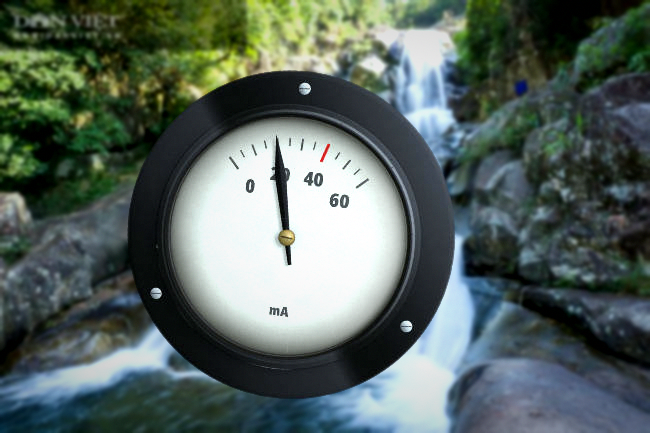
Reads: 20 mA
